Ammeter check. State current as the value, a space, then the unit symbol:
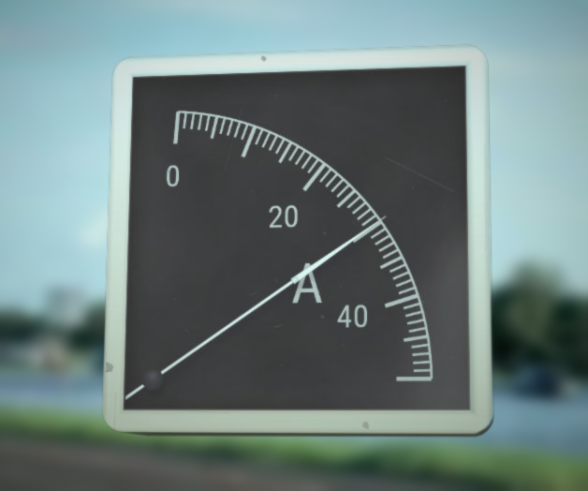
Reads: 30 A
